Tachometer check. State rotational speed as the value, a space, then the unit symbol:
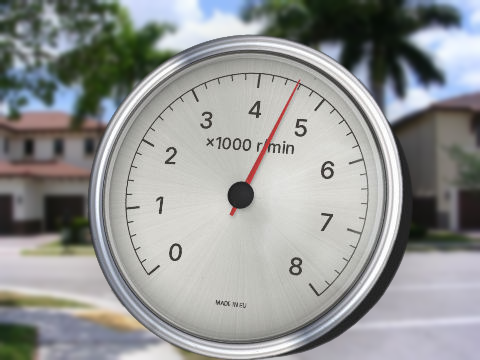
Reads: 4600 rpm
